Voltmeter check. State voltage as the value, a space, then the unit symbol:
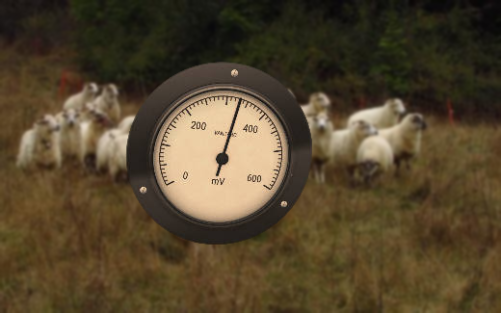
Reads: 330 mV
